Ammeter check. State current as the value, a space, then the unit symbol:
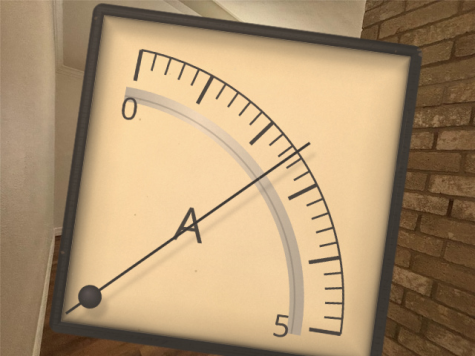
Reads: 2.5 A
